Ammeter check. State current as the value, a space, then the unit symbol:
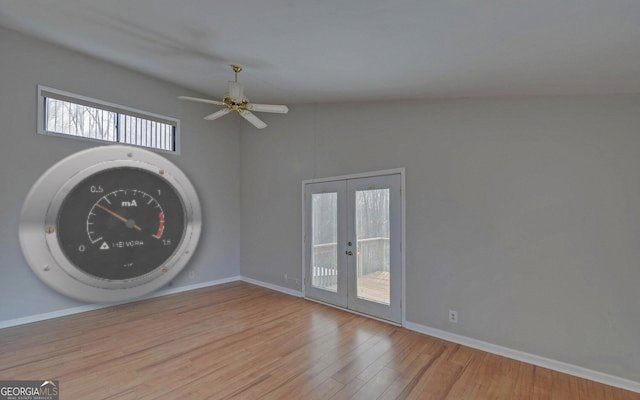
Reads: 0.4 mA
